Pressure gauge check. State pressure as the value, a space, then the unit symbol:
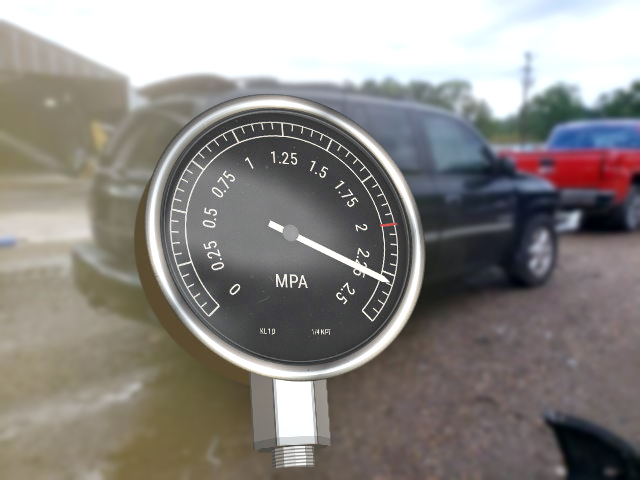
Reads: 2.3 MPa
